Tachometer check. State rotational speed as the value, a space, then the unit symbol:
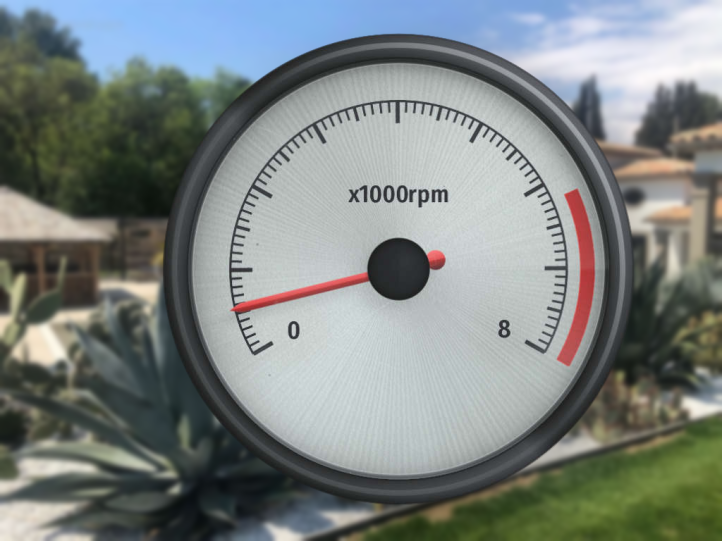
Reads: 550 rpm
